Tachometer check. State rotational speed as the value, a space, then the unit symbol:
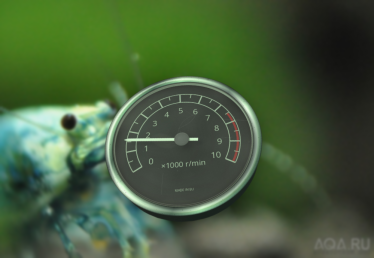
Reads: 1500 rpm
